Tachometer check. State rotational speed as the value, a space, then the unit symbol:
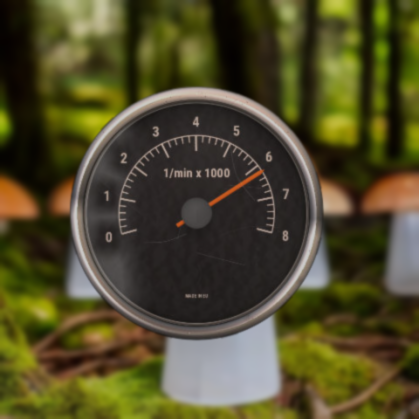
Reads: 6200 rpm
